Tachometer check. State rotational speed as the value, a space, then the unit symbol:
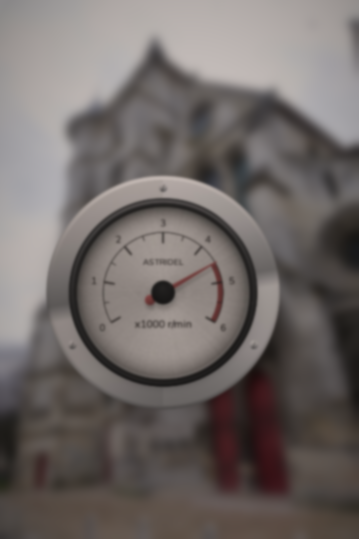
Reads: 4500 rpm
